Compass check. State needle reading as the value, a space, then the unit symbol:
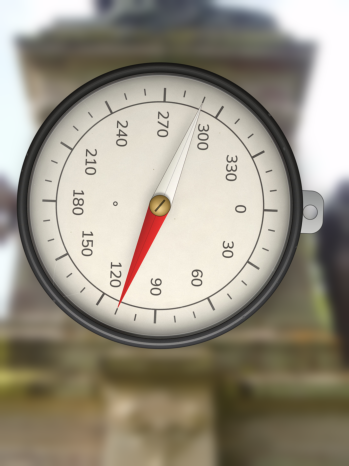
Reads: 110 °
